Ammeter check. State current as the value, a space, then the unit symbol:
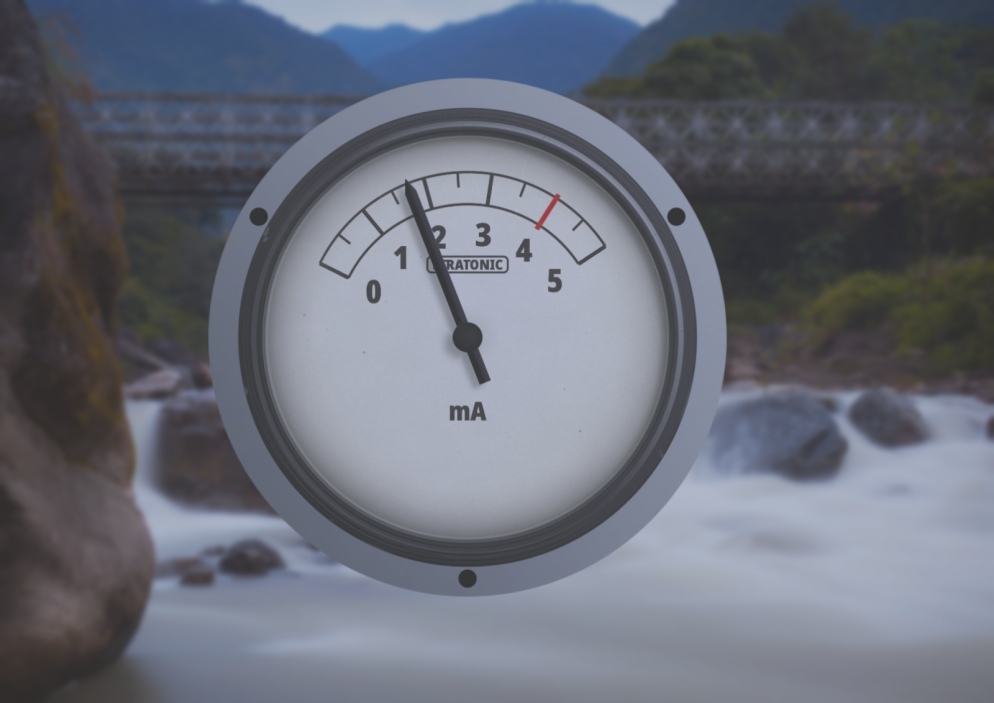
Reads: 1.75 mA
